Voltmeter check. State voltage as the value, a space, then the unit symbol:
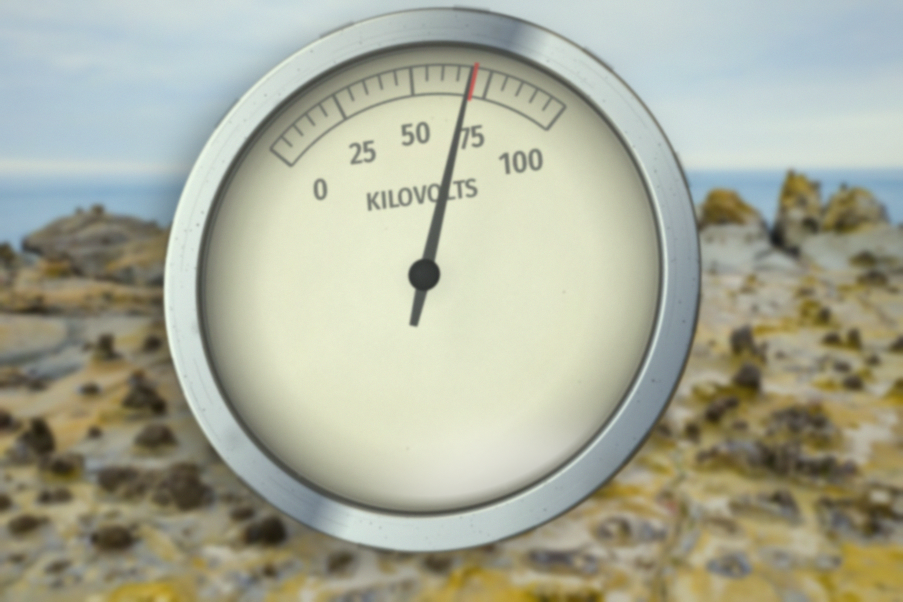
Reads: 70 kV
